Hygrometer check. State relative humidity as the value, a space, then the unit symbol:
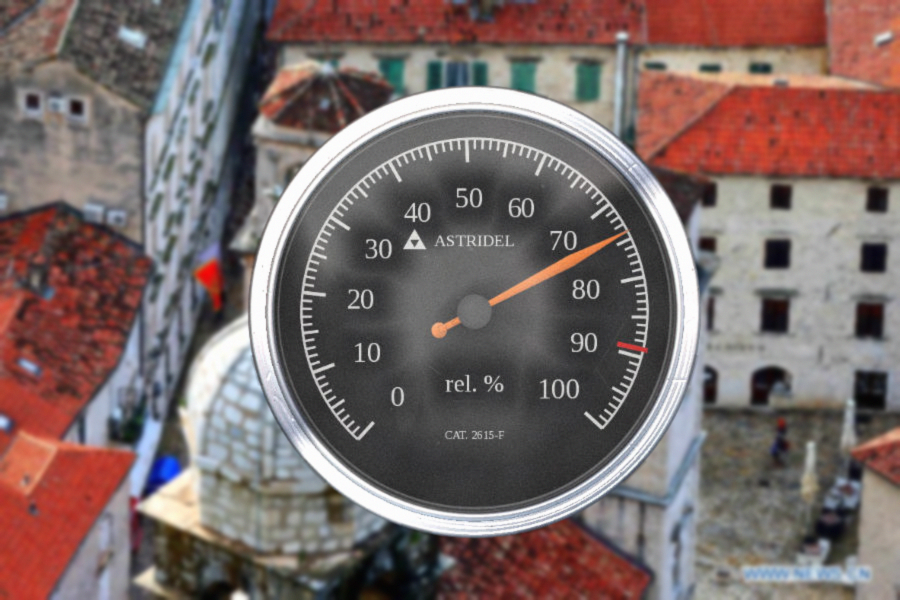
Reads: 74 %
